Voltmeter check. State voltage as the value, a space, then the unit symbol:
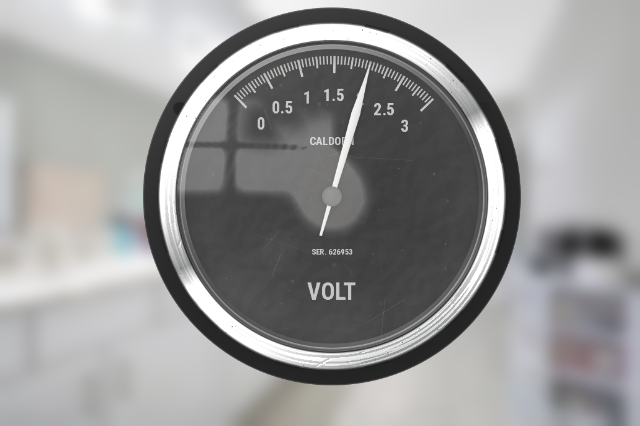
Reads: 2 V
